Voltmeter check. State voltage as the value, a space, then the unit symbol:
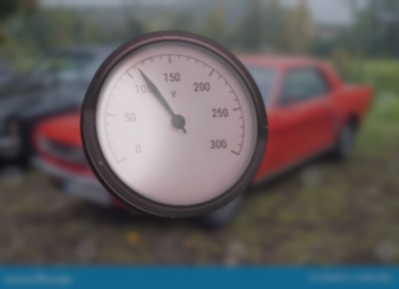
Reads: 110 V
